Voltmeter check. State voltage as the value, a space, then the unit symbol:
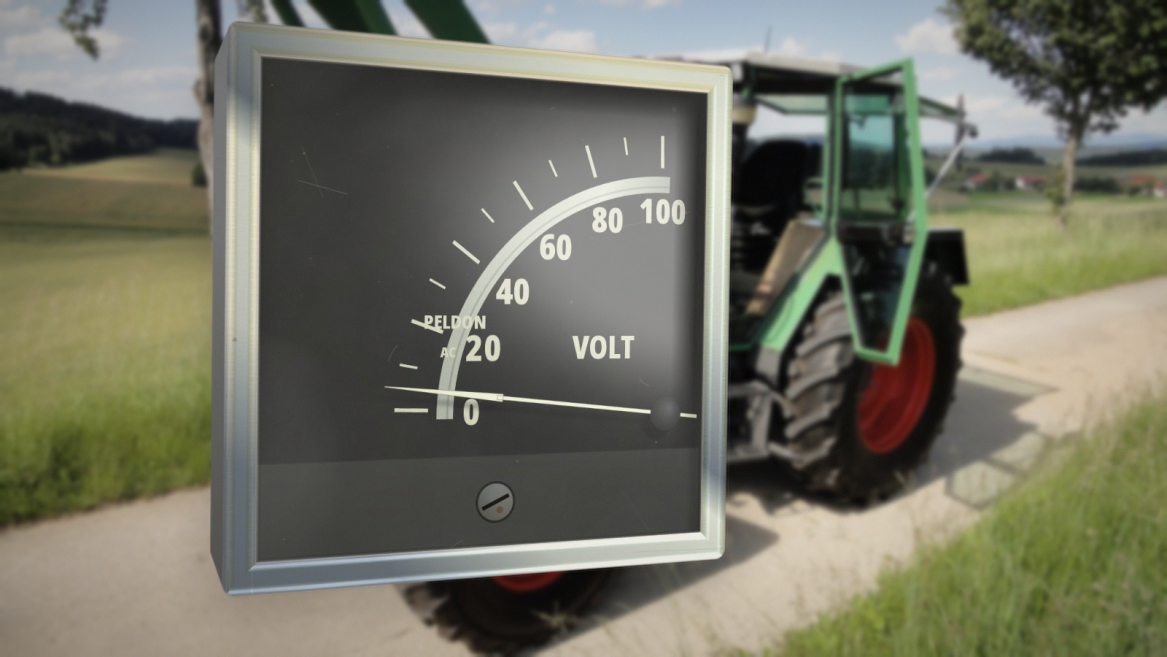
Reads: 5 V
